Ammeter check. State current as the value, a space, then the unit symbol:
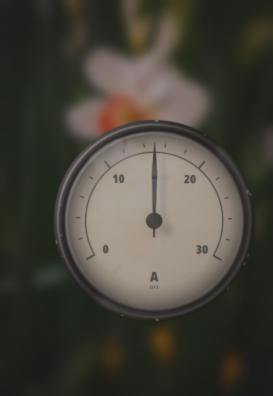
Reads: 15 A
